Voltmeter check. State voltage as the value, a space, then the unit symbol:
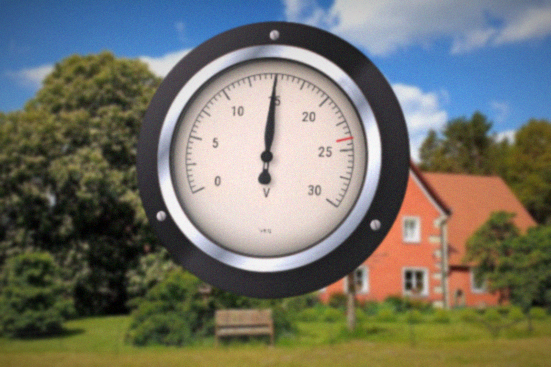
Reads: 15 V
